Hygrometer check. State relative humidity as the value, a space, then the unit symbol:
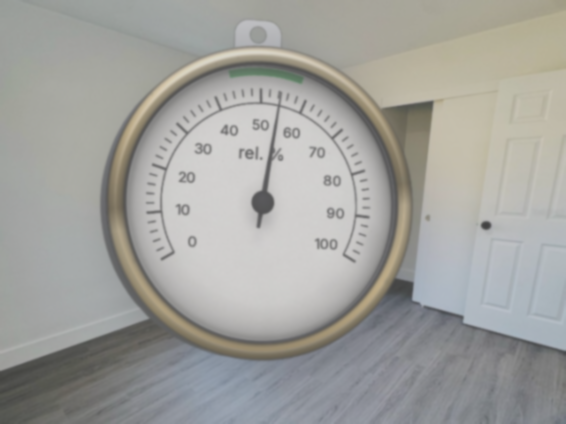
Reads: 54 %
